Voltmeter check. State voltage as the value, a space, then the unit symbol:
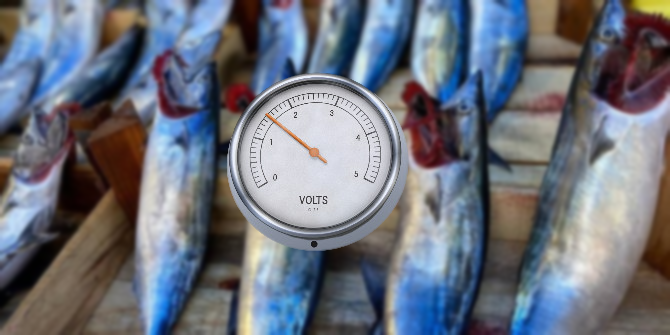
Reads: 1.5 V
